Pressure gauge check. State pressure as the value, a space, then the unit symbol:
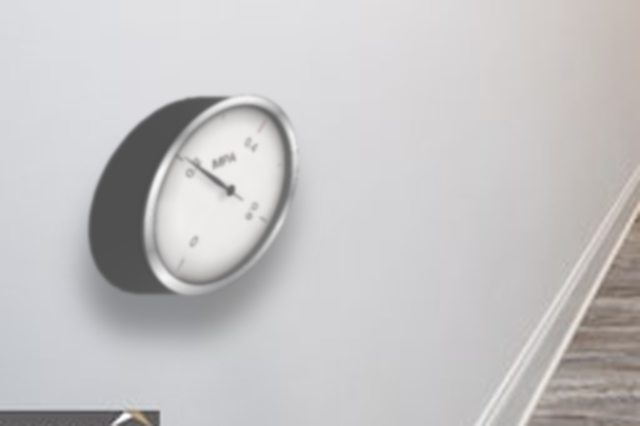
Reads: 0.2 MPa
